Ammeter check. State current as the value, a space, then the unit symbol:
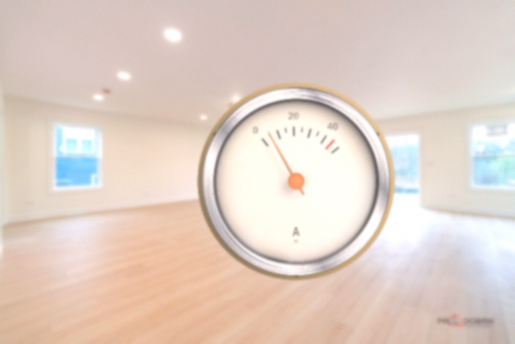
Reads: 5 A
